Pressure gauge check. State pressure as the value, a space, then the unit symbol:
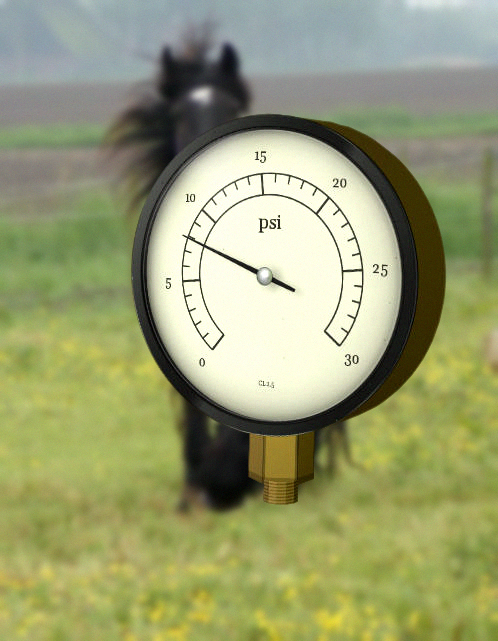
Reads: 8 psi
